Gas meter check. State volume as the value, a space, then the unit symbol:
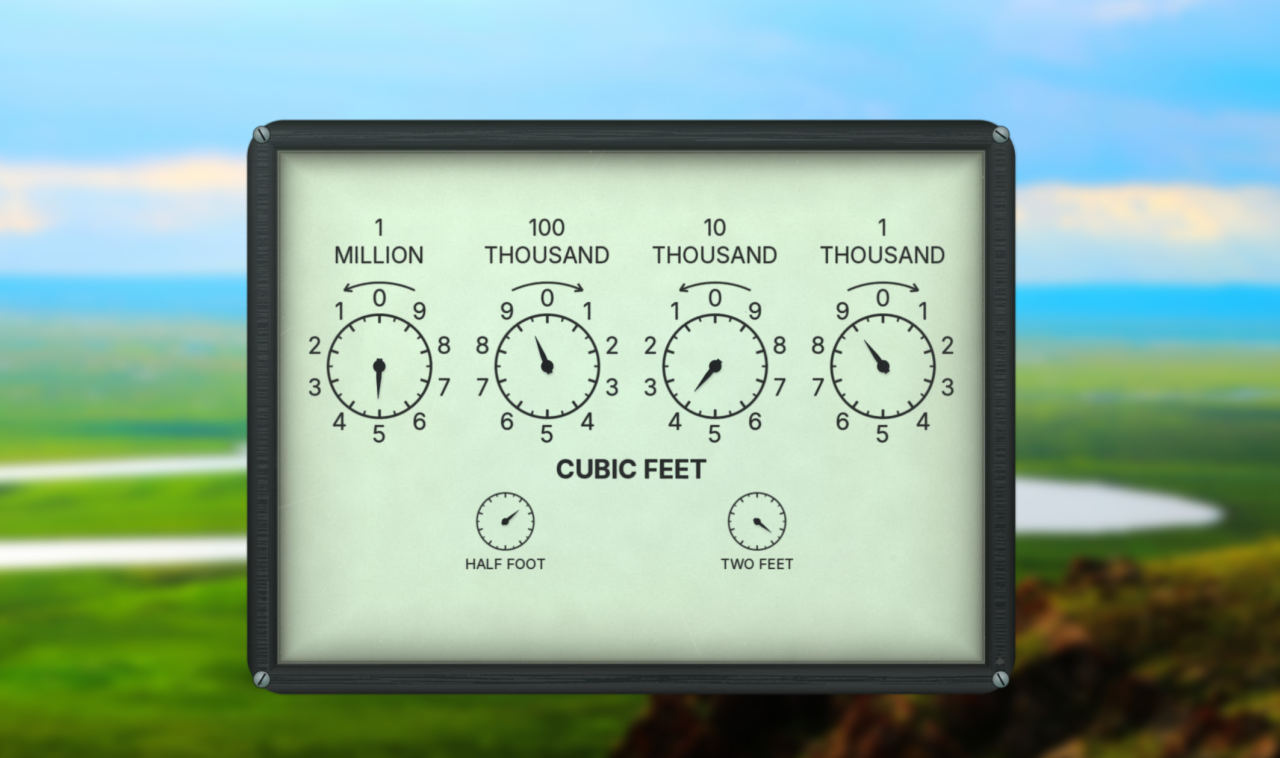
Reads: 493900 ft³
